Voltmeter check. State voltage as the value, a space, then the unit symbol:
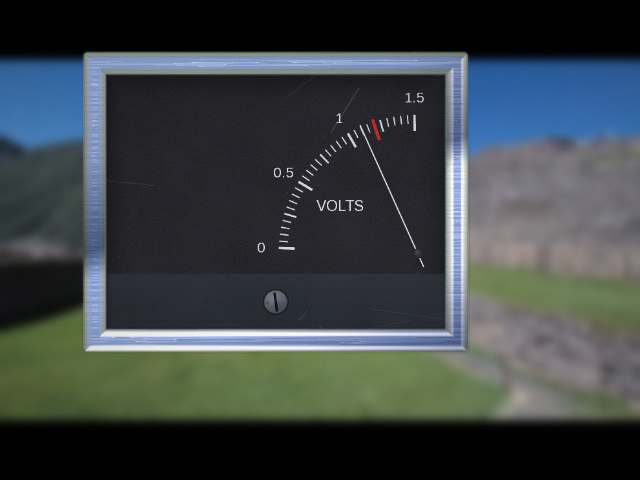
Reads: 1.1 V
